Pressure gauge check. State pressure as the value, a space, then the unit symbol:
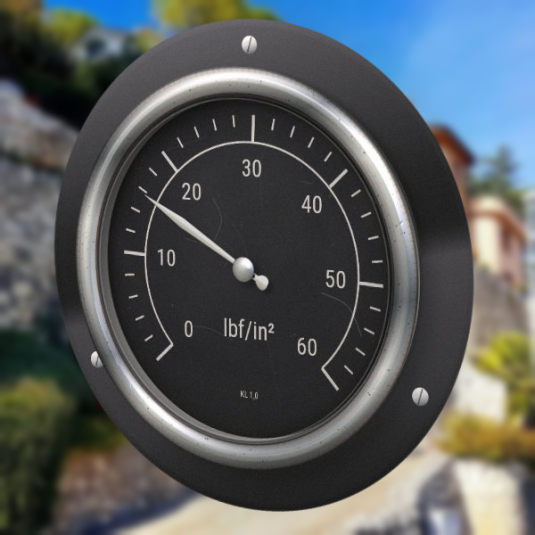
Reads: 16 psi
